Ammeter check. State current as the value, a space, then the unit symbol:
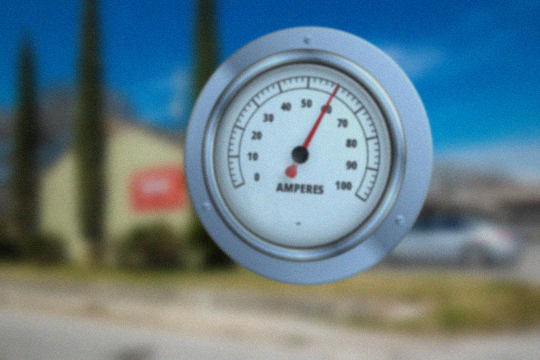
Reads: 60 A
